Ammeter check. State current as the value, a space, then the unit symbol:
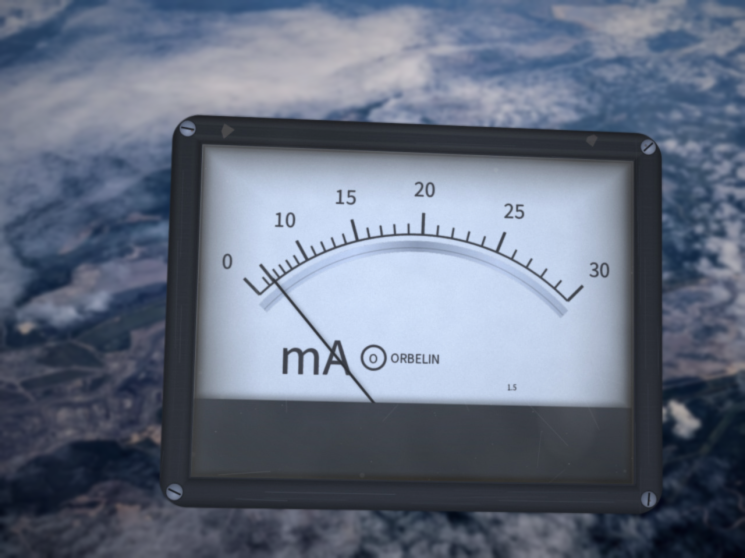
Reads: 5 mA
